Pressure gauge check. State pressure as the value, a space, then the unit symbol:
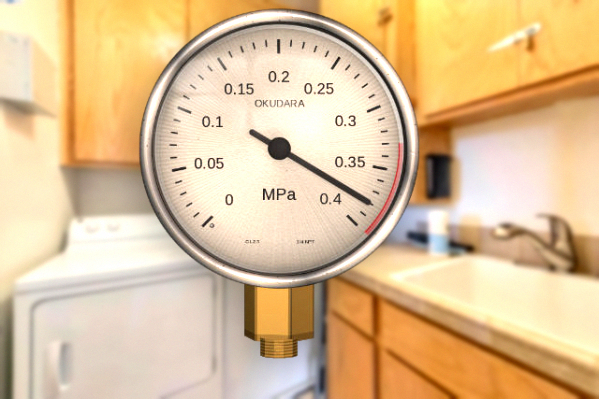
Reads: 0.38 MPa
